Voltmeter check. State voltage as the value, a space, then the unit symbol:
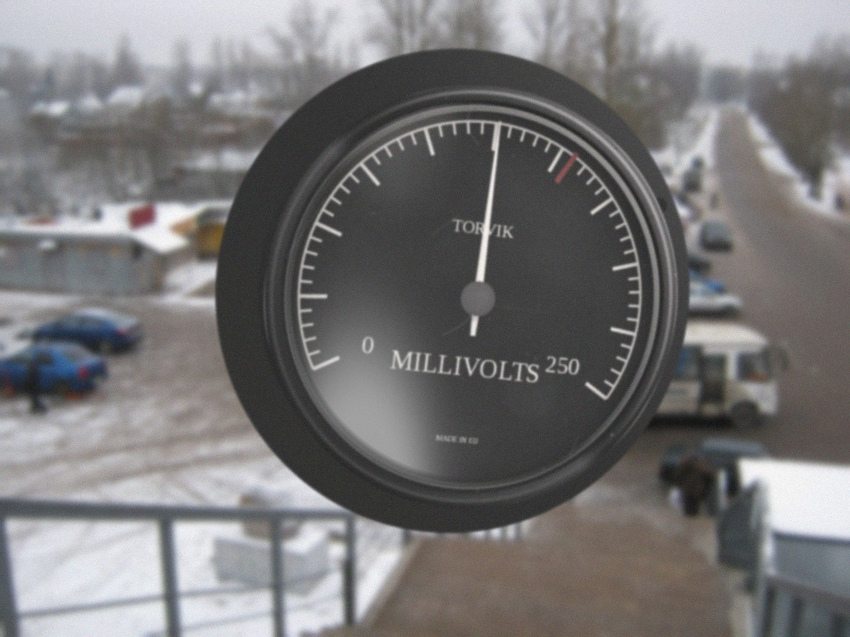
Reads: 125 mV
